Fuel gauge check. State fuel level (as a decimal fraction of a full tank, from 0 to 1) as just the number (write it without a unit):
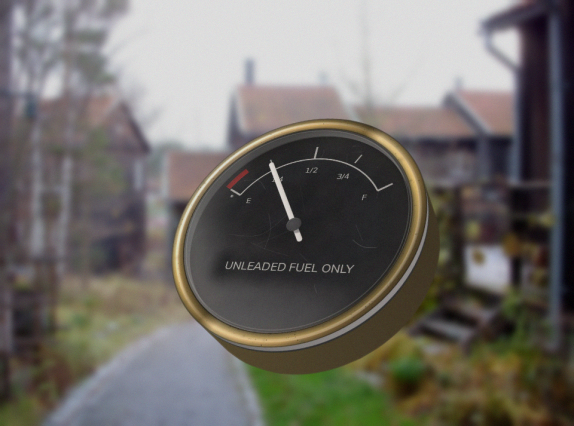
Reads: 0.25
